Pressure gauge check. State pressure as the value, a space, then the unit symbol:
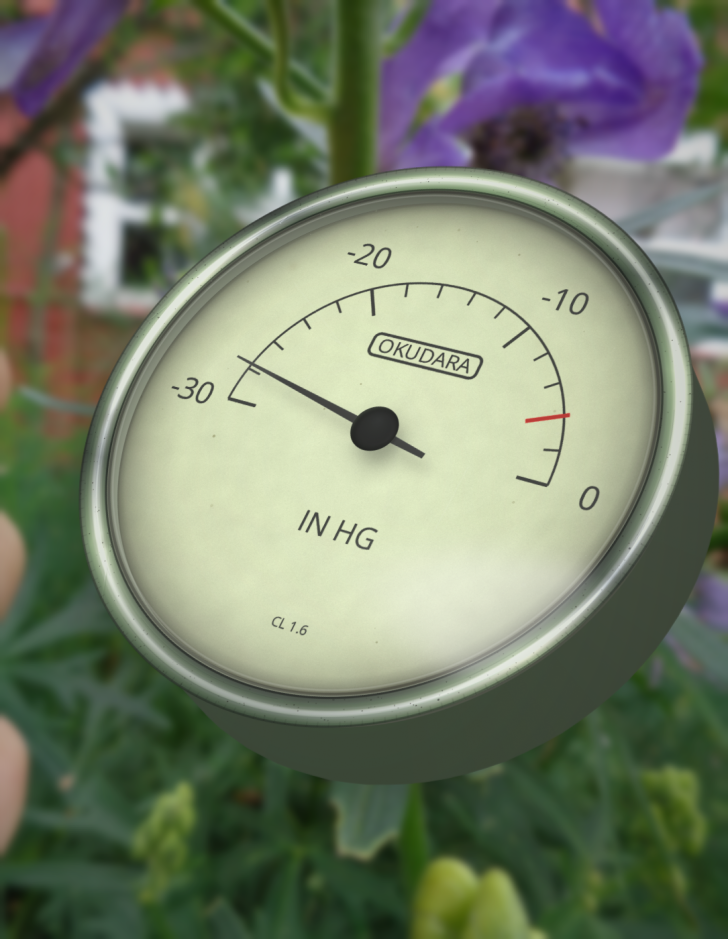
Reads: -28 inHg
